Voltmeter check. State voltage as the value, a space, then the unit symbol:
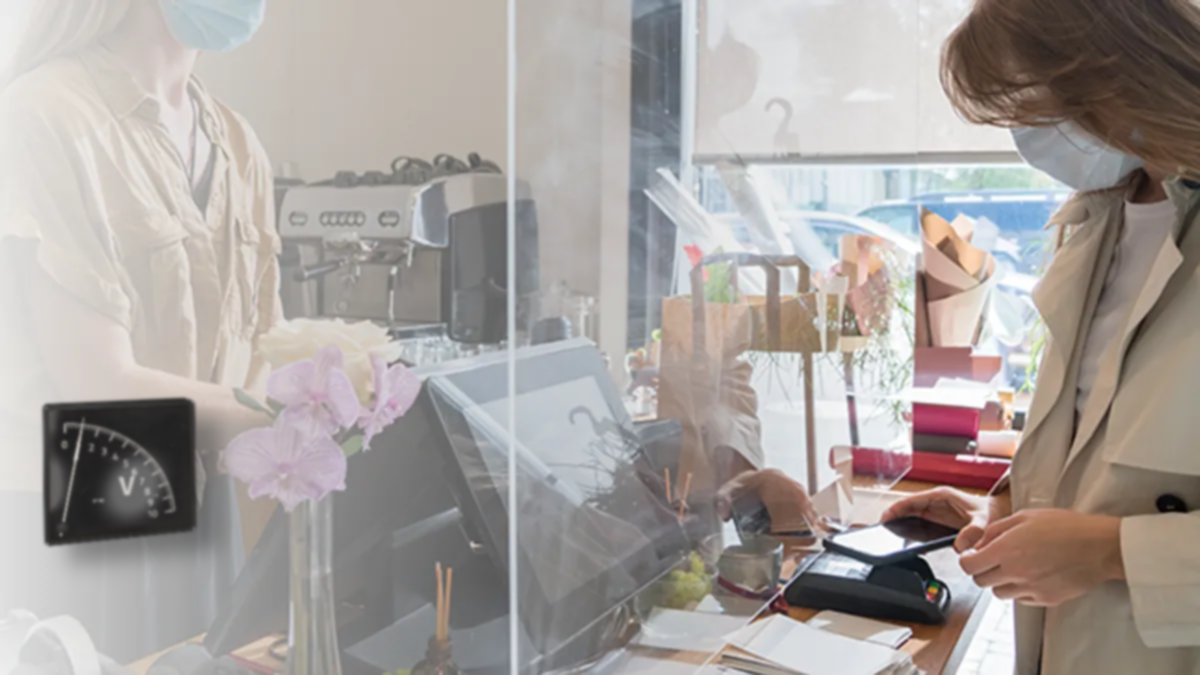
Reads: 1 V
